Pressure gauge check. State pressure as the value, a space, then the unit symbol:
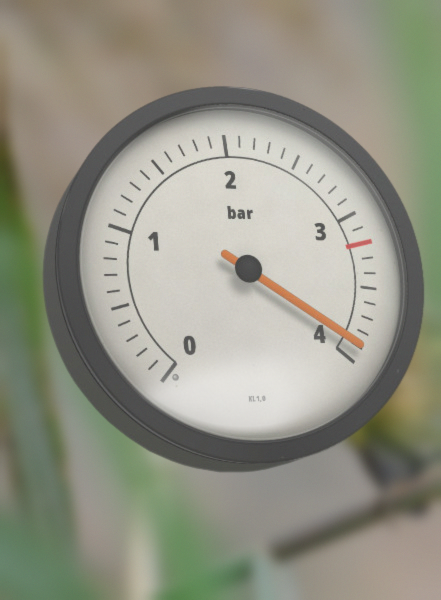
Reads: 3.9 bar
